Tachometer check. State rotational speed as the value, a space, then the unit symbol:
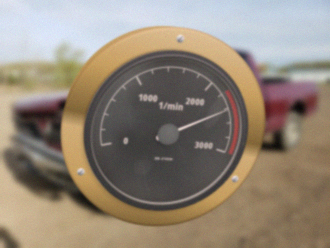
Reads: 2400 rpm
